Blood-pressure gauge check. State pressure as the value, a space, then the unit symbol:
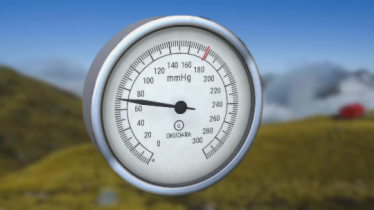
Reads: 70 mmHg
